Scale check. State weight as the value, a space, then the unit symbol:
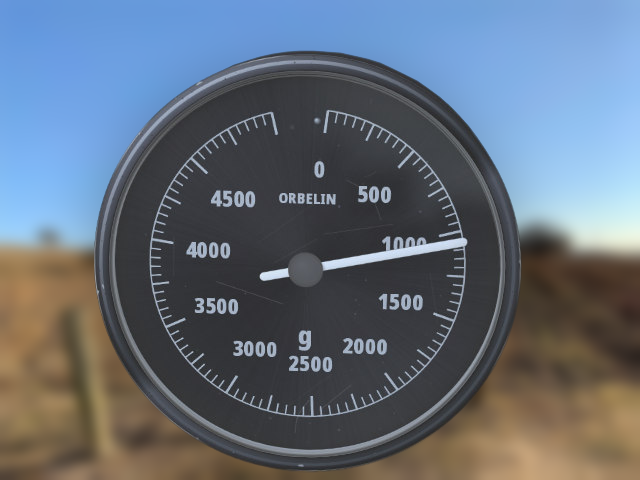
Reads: 1050 g
